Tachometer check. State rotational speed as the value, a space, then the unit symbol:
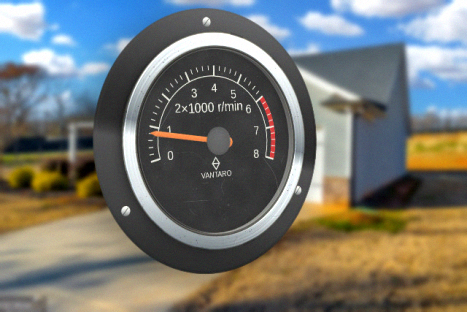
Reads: 800 rpm
